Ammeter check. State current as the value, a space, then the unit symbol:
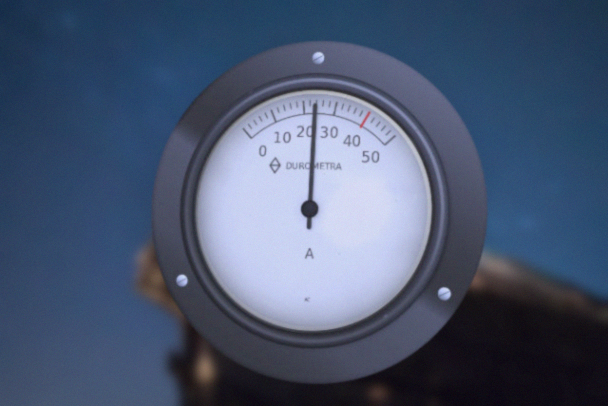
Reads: 24 A
